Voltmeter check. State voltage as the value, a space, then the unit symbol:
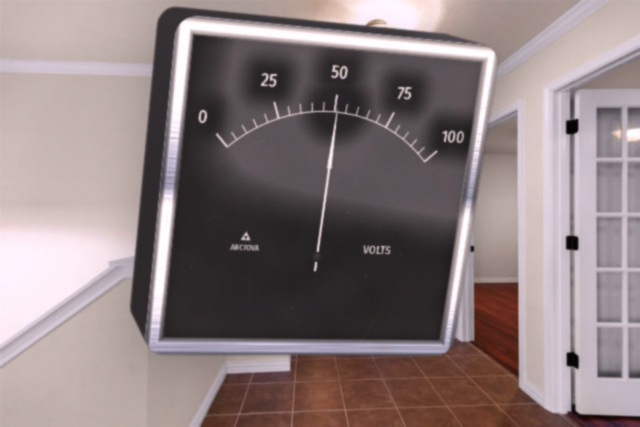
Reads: 50 V
